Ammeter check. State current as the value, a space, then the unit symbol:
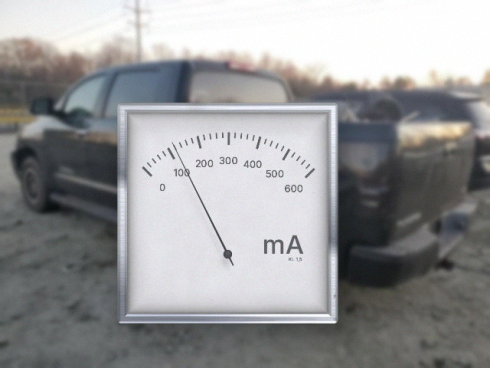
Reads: 120 mA
